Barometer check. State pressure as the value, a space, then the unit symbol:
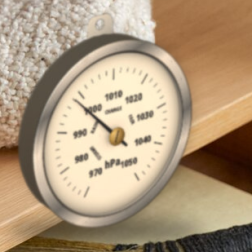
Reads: 998 hPa
